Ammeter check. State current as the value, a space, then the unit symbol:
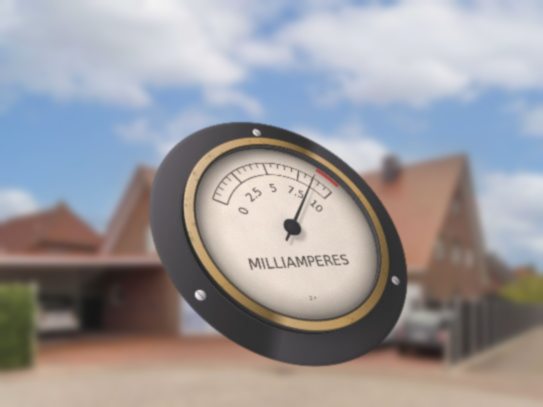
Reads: 8.5 mA
